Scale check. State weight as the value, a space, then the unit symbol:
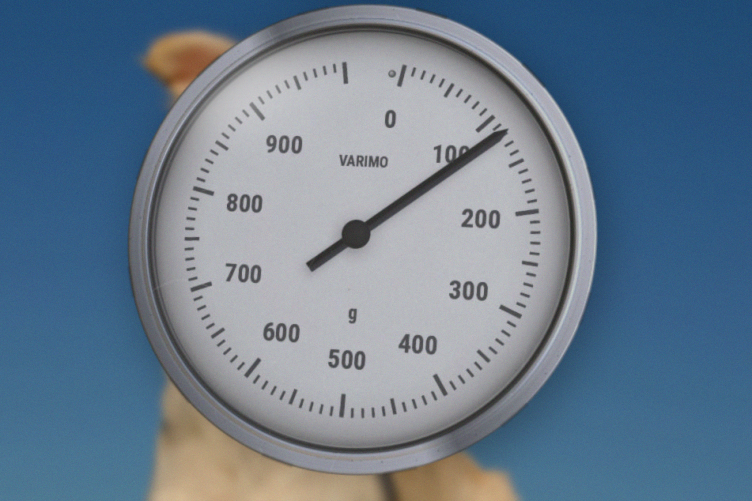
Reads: 120 g
